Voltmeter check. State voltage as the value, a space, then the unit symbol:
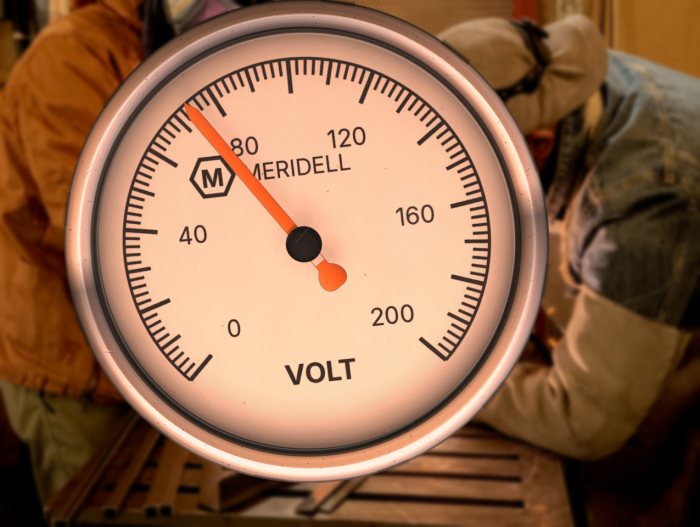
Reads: 74 V
